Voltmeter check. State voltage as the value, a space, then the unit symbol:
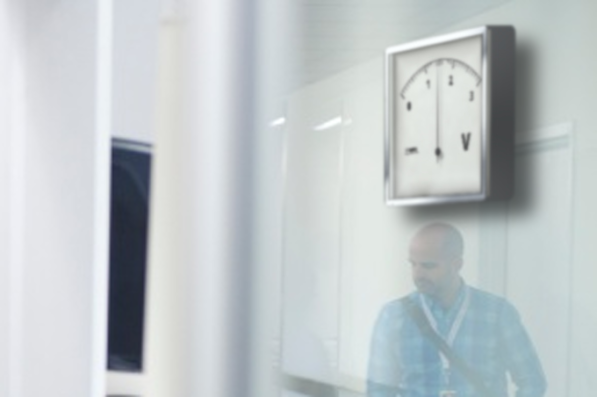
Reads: 1.5 V
